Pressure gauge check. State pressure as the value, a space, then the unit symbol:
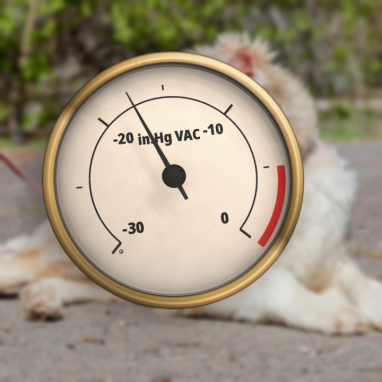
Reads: -17.5 inHg
